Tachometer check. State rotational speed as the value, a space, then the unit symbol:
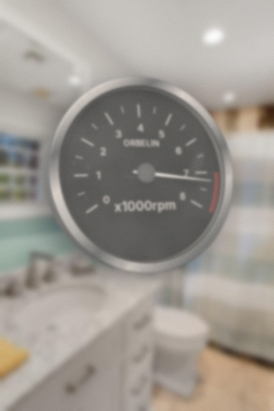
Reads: 7250 rpm
